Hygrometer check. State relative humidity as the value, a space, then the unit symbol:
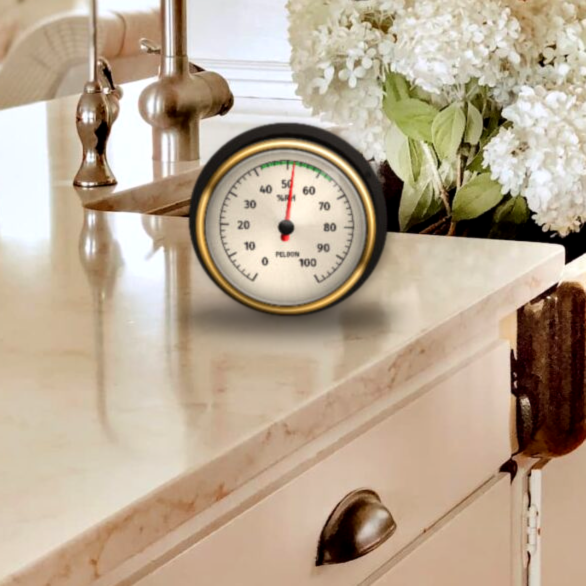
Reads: 52 %
